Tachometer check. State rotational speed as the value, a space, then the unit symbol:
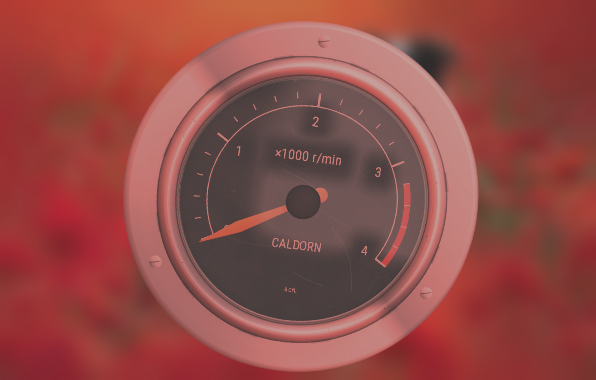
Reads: 0 rpm
